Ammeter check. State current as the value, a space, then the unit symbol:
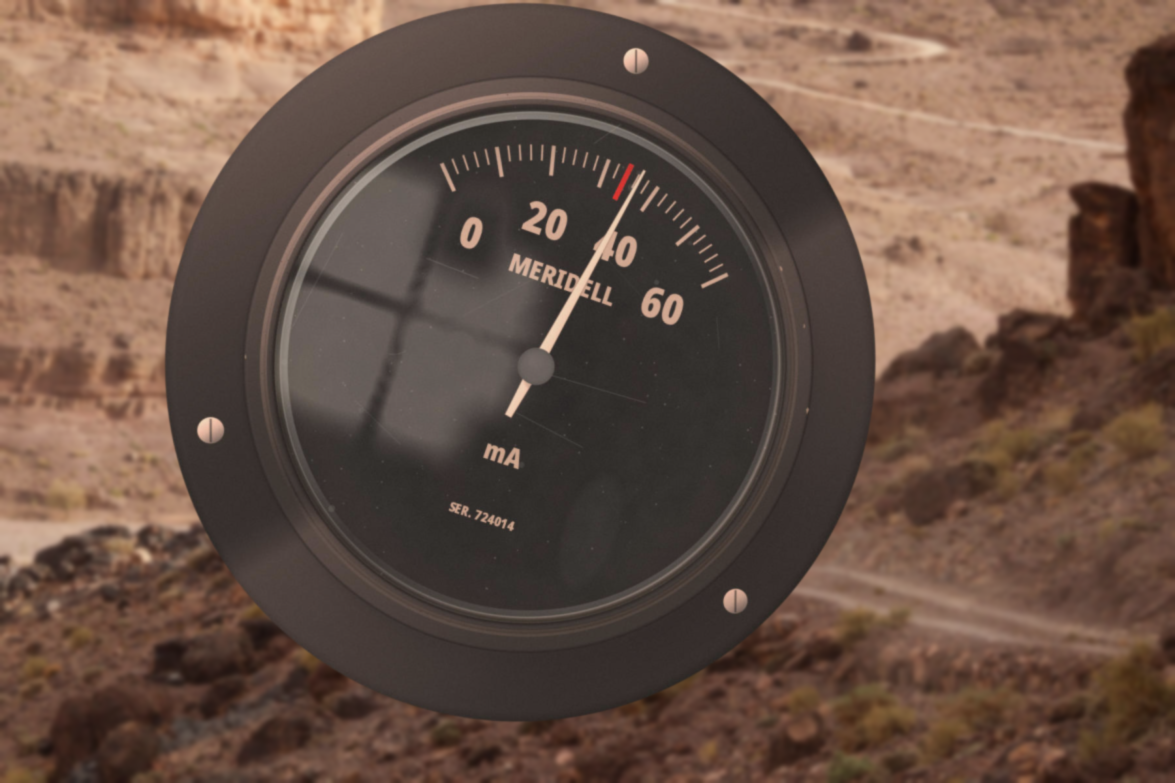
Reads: 36 mA
